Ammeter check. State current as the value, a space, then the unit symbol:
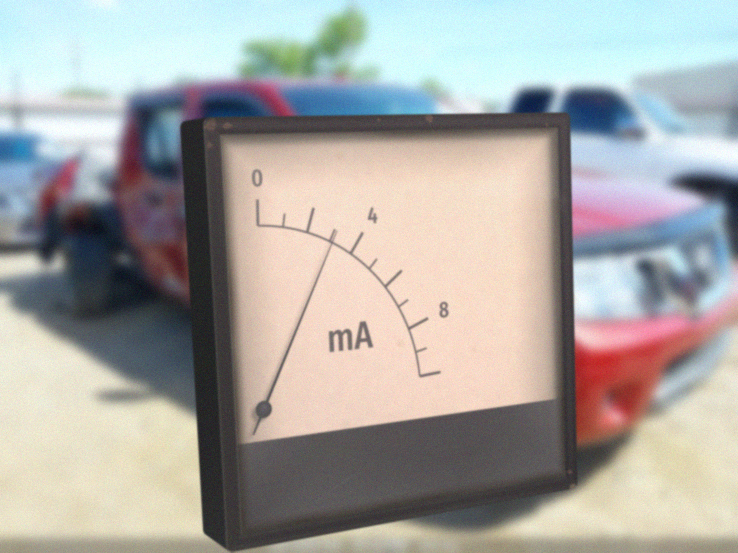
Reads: 3 mA
